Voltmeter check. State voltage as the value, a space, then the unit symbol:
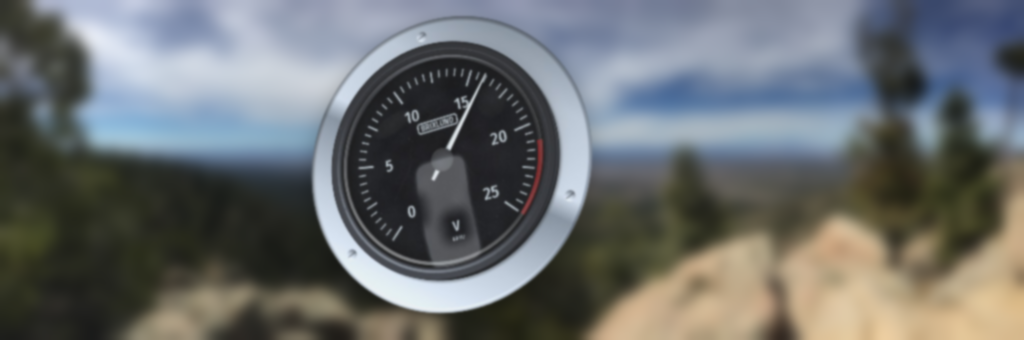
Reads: 16 V
